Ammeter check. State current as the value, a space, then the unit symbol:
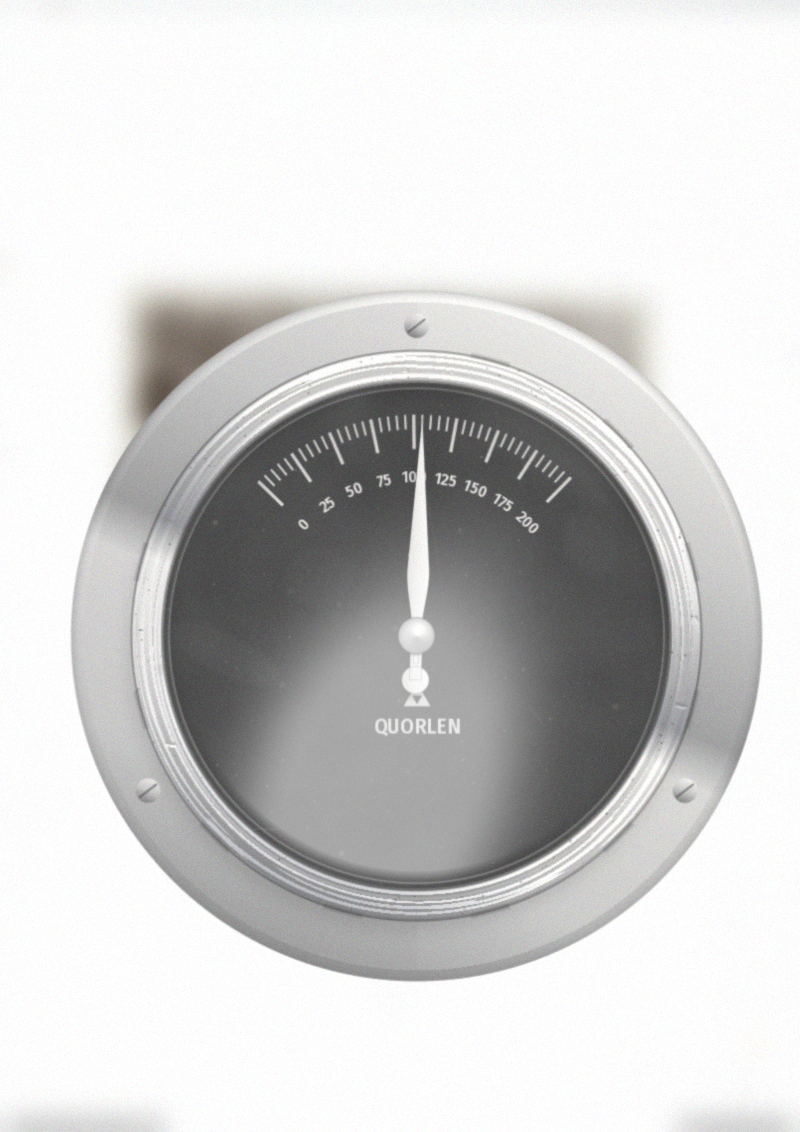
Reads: 105 A
